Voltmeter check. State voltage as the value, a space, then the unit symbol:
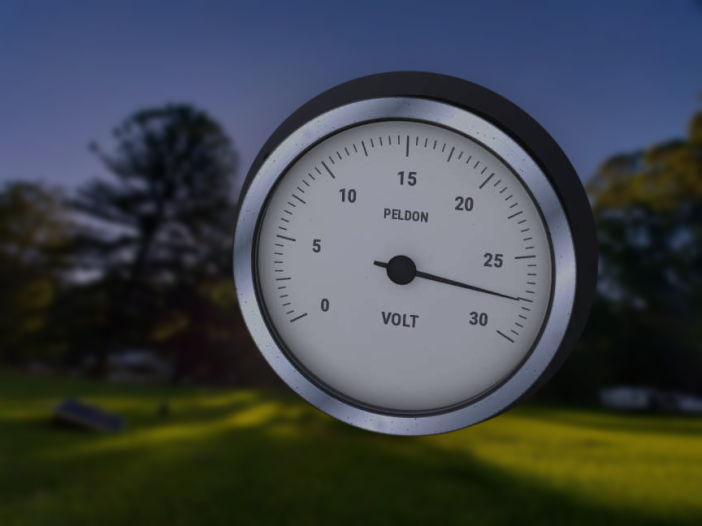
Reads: 27.5 V
